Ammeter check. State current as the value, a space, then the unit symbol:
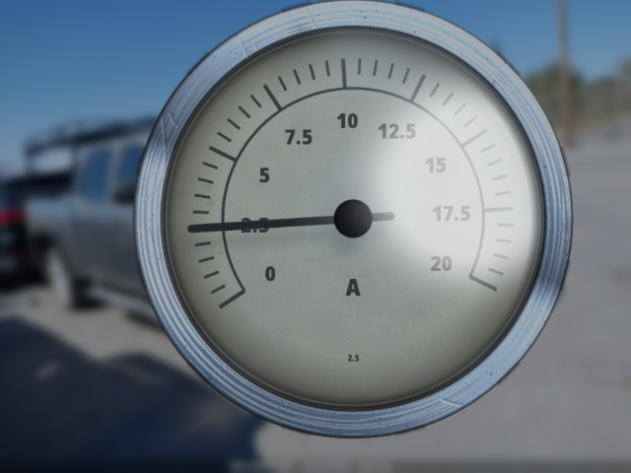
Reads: 2.5 A
